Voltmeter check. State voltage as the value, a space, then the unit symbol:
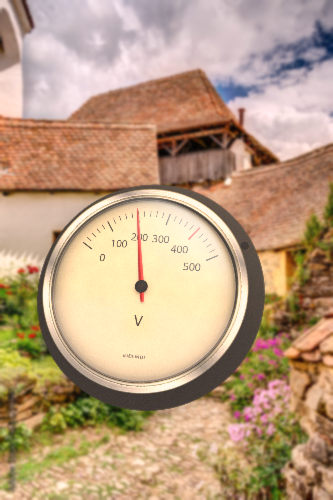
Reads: 200 V
